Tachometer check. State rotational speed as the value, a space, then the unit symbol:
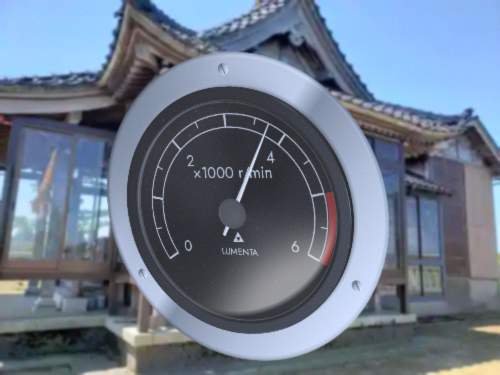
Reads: 3750 rpm
